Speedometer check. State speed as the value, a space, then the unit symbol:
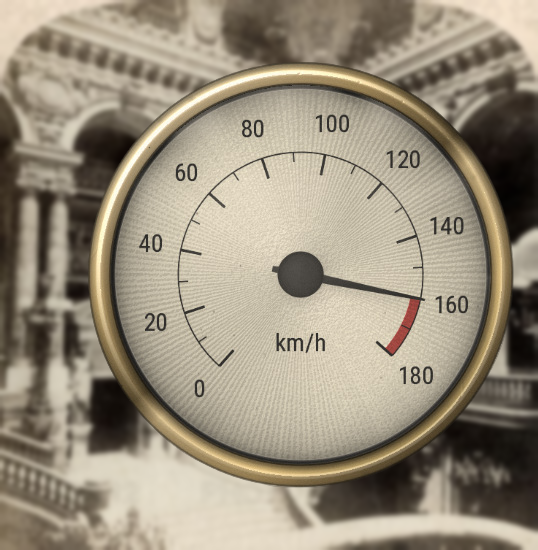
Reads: 160 km/h
